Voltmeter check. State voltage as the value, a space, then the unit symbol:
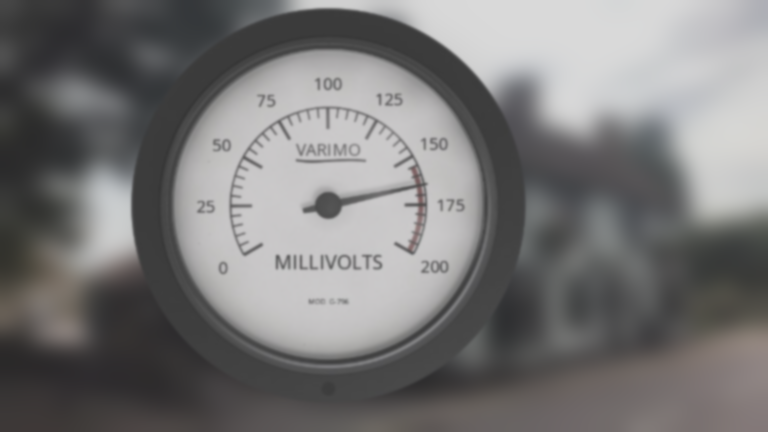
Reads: 165 mV
